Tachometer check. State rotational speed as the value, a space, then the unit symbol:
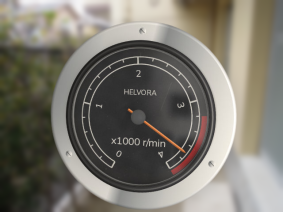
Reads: 3700 rpm
